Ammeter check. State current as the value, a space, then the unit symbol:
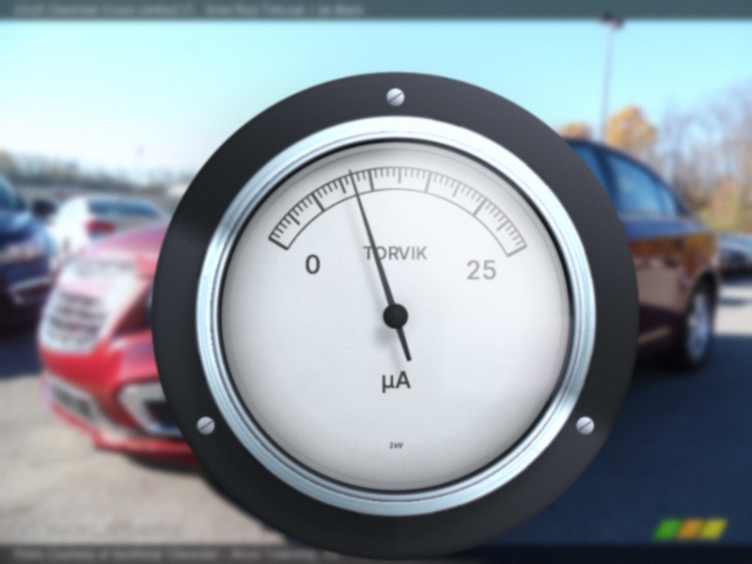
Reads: 8.5 µA
